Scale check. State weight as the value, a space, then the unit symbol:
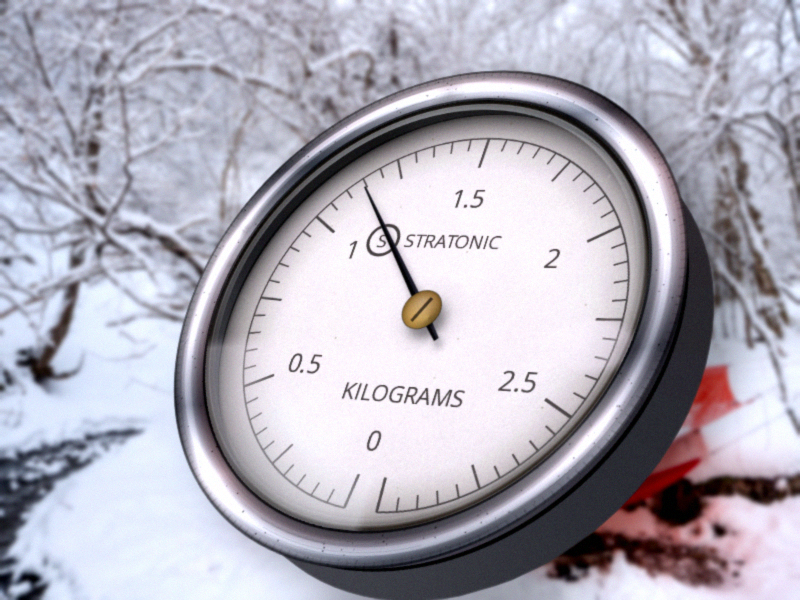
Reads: 1.15 kg
